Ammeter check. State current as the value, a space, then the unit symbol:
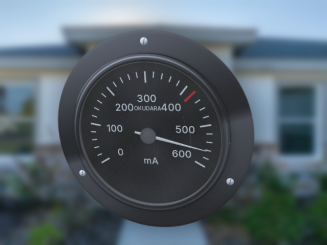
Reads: 560 mA
